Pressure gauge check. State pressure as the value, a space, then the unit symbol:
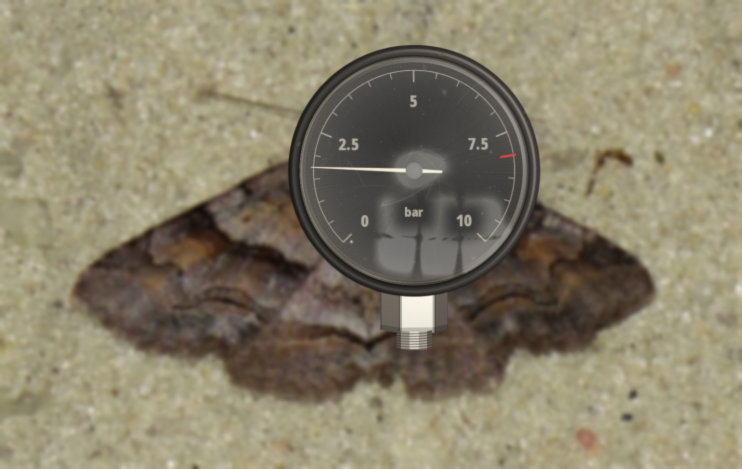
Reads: 1.75 bar
